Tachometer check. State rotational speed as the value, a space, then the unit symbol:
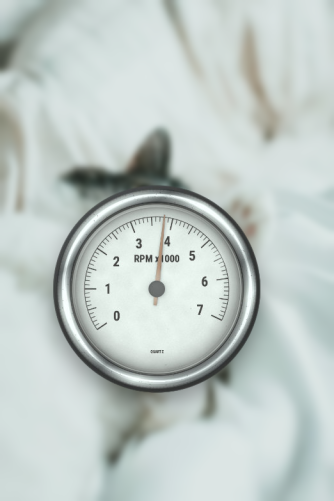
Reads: 3800 rpm
